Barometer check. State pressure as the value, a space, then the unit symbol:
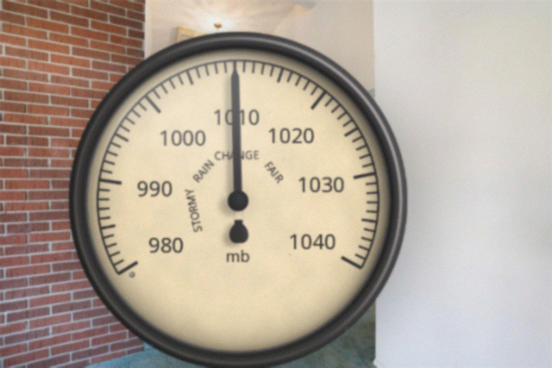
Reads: 1010 mbar
